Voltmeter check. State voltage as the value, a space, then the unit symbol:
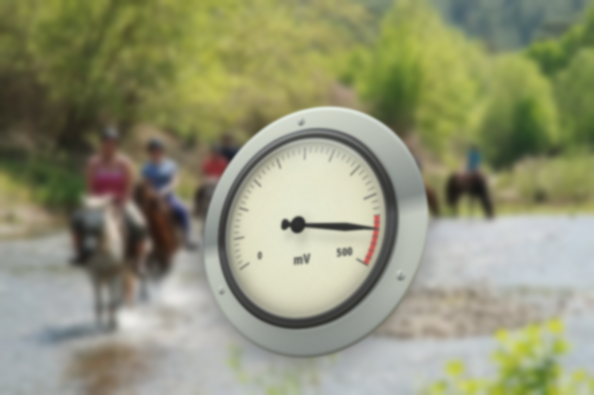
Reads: 450 mV
